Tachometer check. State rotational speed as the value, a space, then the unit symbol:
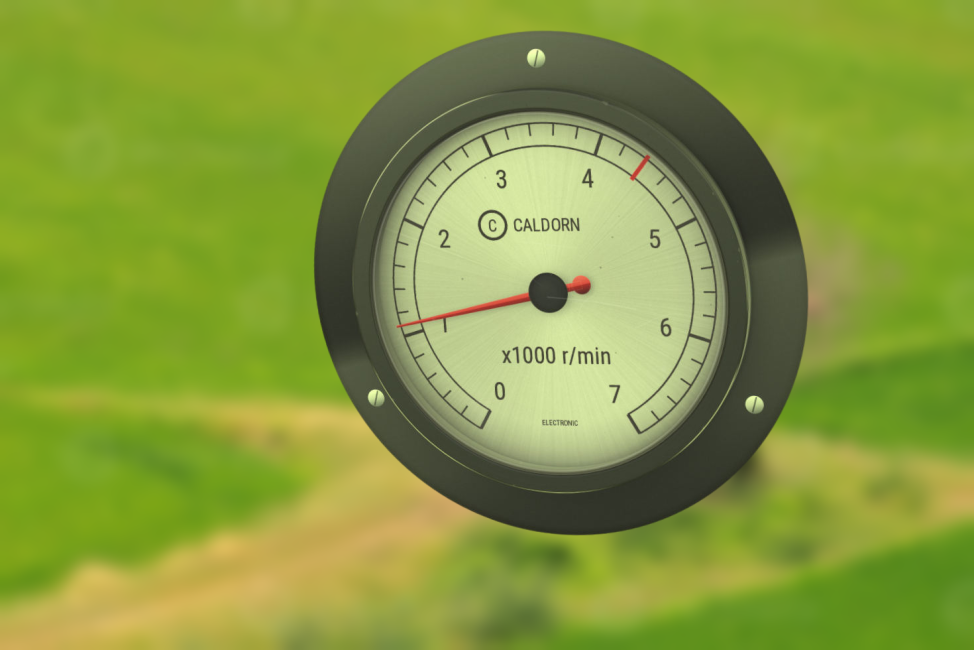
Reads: 1100 rpm
